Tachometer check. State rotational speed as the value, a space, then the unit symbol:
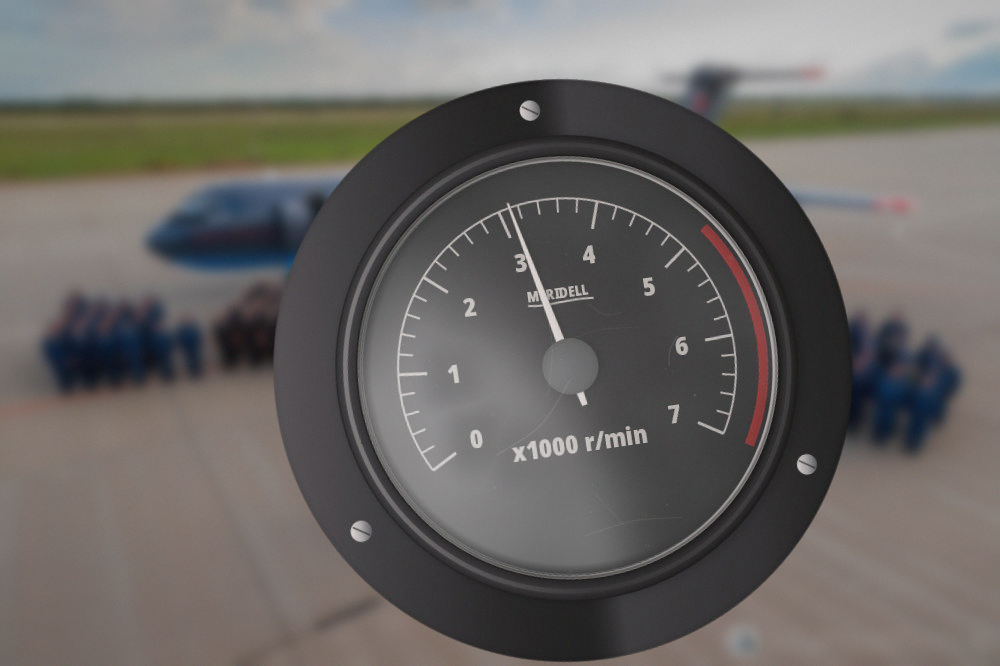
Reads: 3100 rpm
